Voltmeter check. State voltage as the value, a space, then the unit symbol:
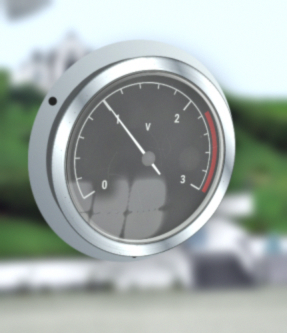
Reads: 1 V
